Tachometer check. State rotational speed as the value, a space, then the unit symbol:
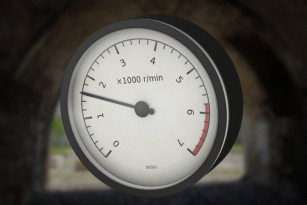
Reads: 1600 rpm
